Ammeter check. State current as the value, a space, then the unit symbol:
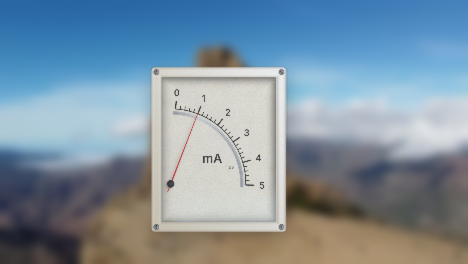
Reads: 1 mA
